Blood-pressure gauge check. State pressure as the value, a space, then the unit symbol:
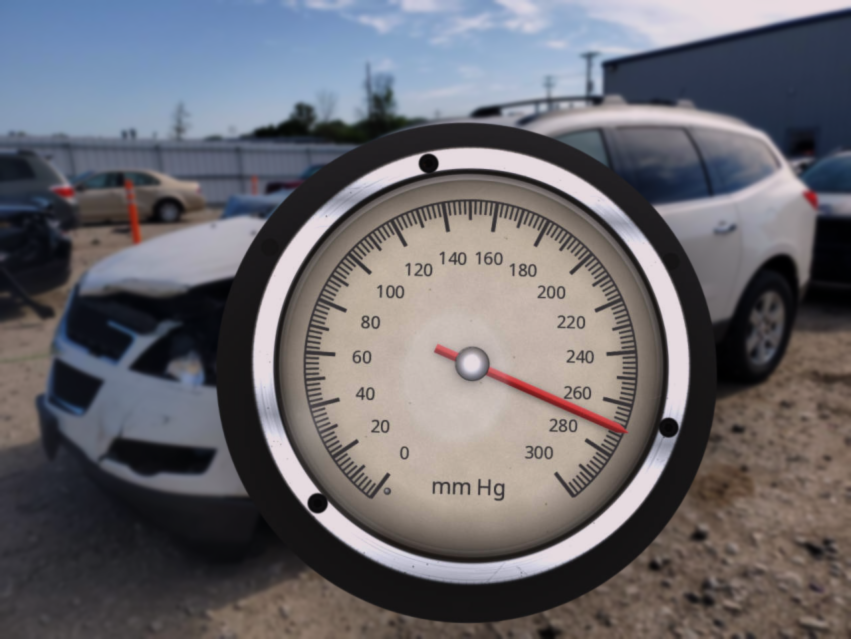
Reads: 270 mmHg
